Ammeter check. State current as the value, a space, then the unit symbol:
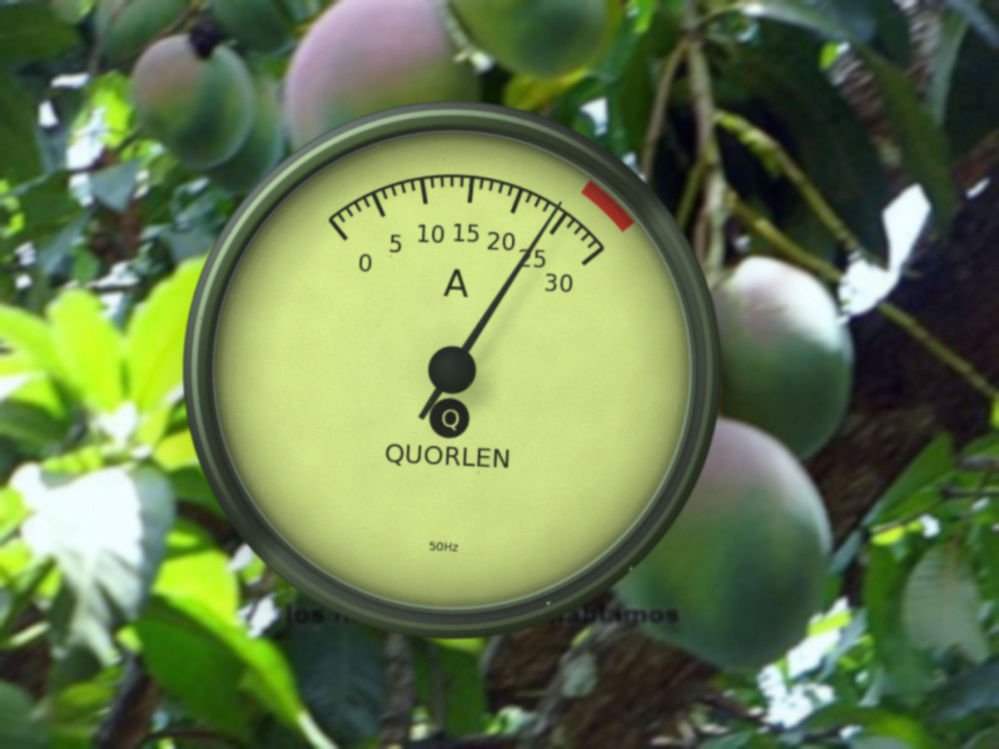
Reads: 24 A
